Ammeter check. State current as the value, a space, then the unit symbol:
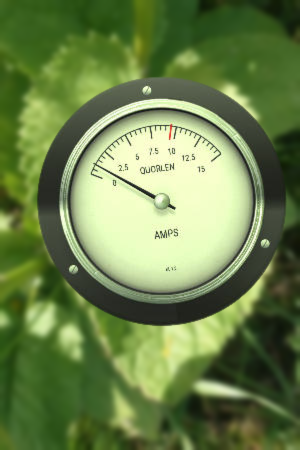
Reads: 1 A
